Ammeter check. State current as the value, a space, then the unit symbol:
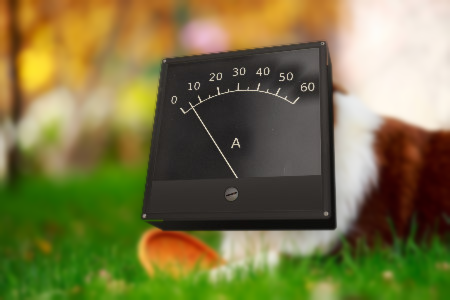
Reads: 5 A
